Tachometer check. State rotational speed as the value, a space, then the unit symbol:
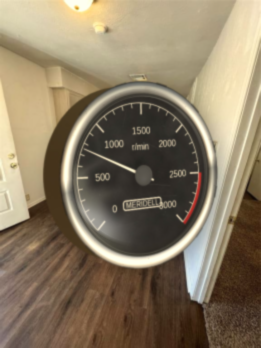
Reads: 750 rpm
